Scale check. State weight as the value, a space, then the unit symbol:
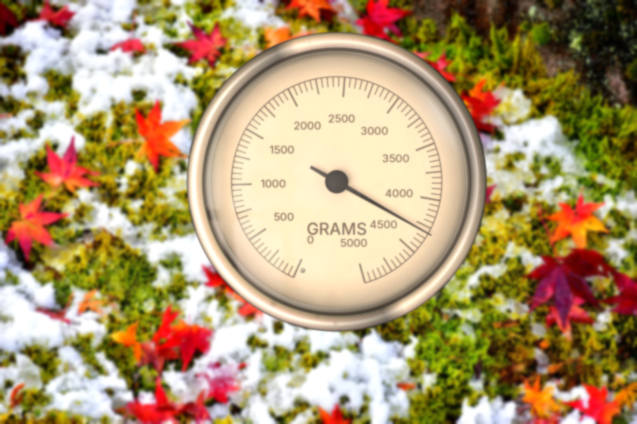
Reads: 4300 g
